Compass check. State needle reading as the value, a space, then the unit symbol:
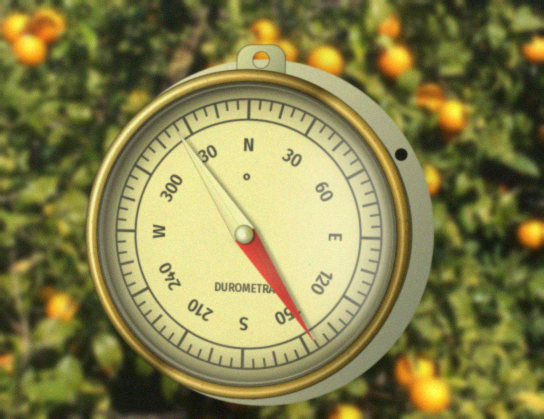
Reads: 145 °
